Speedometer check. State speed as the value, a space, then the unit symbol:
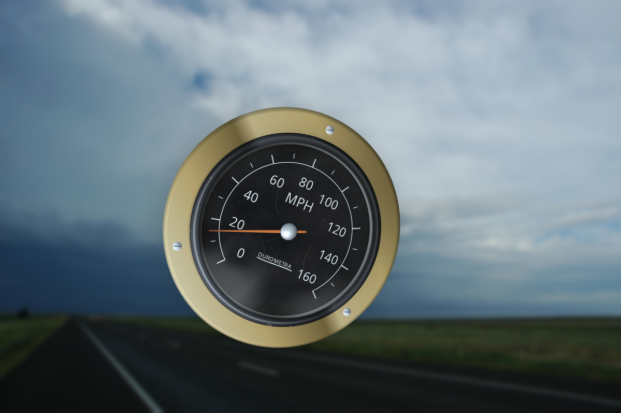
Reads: 15 mph
